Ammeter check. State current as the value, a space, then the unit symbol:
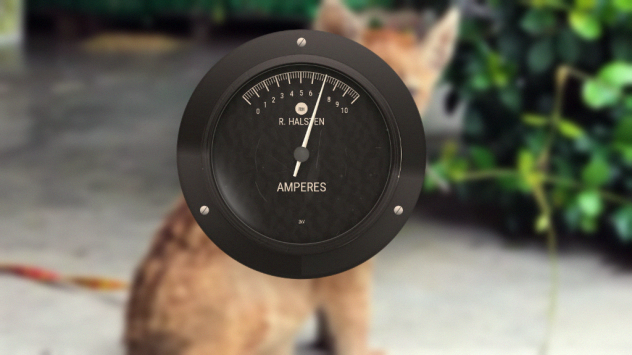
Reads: 7 A
